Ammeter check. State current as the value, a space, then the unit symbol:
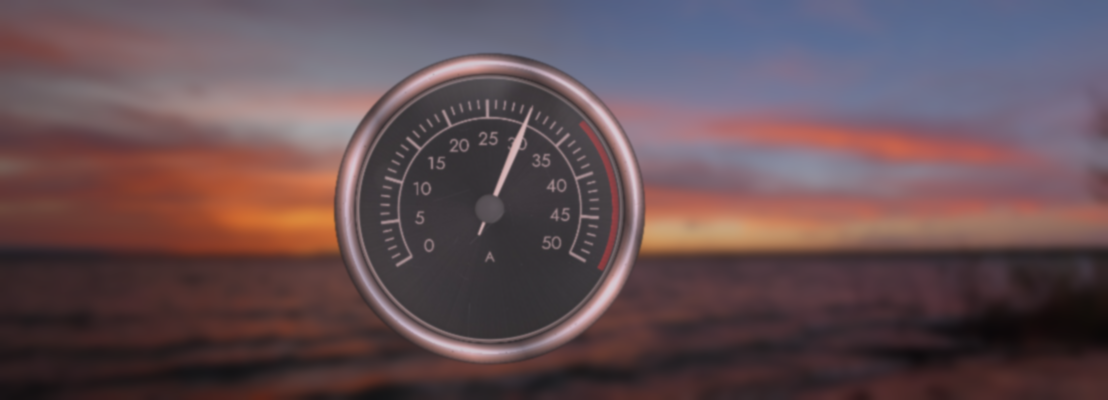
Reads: 30 A
